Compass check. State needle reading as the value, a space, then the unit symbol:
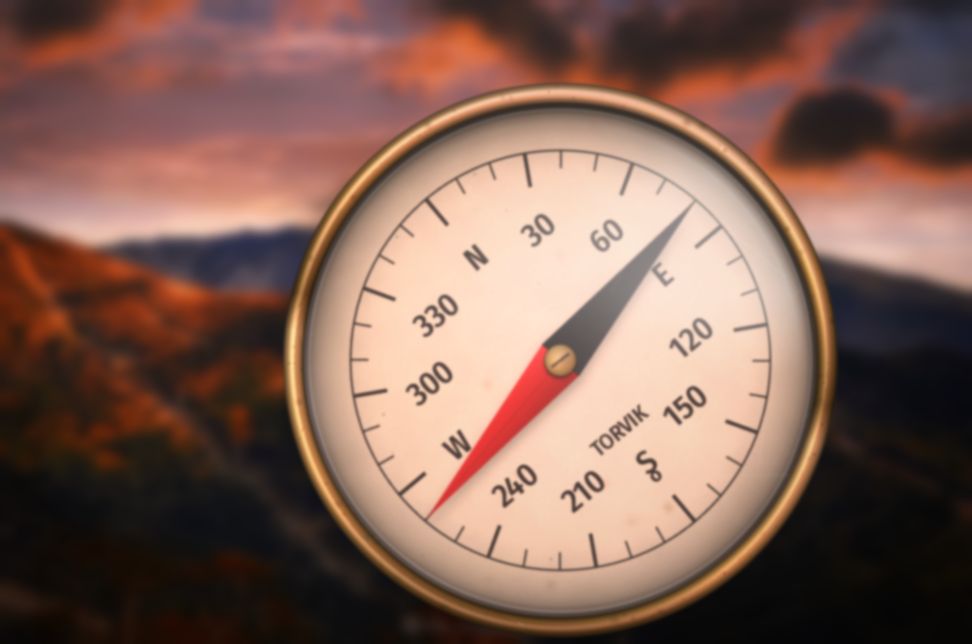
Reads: 260 °
